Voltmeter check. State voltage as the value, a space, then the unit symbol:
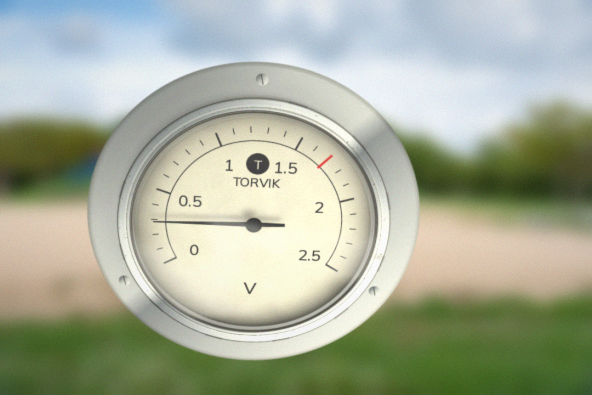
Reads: 0.3 V
